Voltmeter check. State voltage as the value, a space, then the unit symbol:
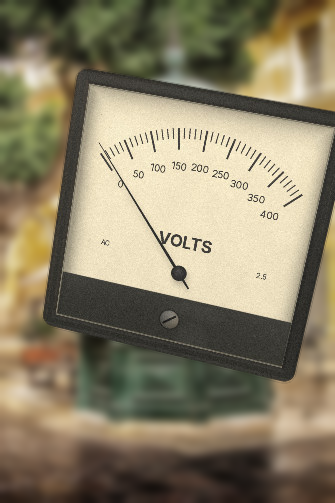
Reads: 10 V
